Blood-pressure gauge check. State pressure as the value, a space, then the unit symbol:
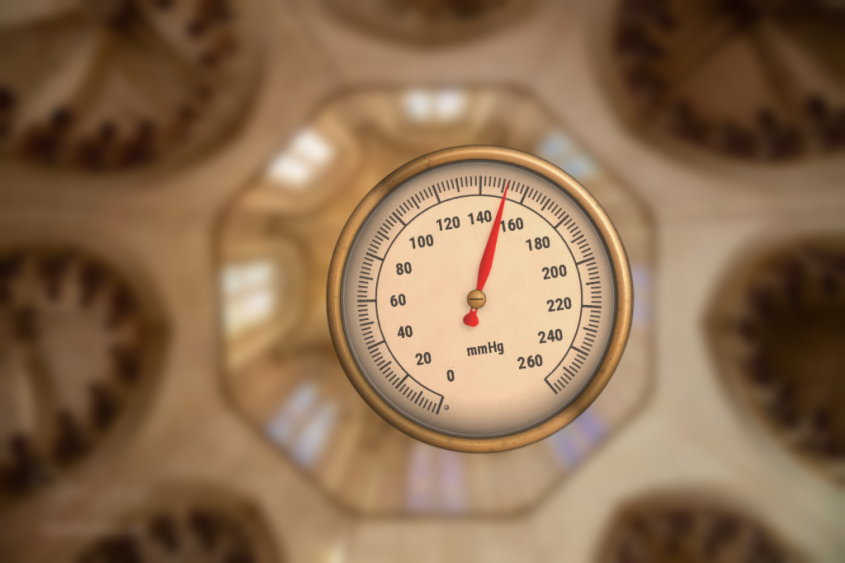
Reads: 152 mmHg
